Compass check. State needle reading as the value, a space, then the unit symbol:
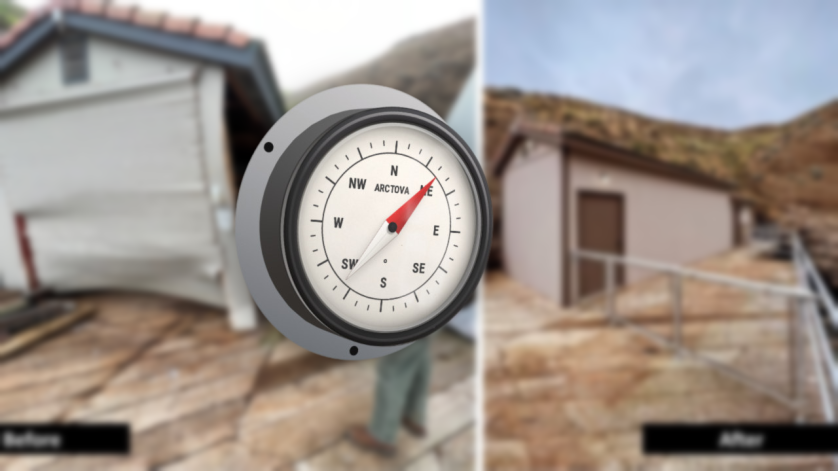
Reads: 40 °
